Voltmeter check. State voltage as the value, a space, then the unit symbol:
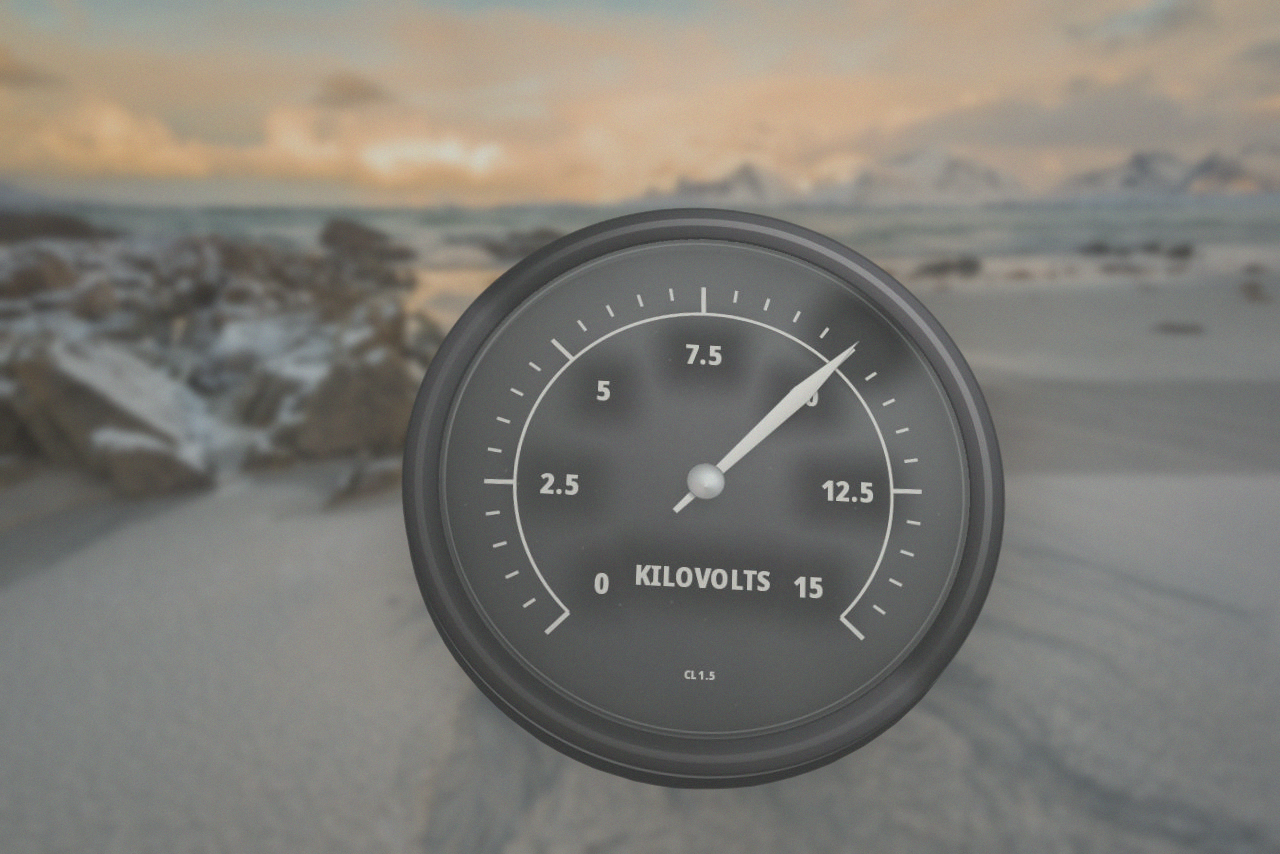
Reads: 10 kV
